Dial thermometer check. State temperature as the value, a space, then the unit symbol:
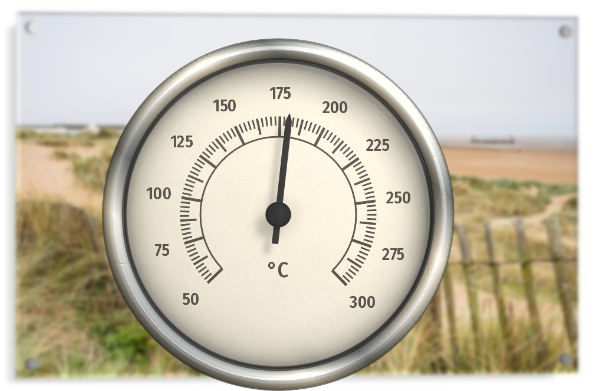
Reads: 180 °C
